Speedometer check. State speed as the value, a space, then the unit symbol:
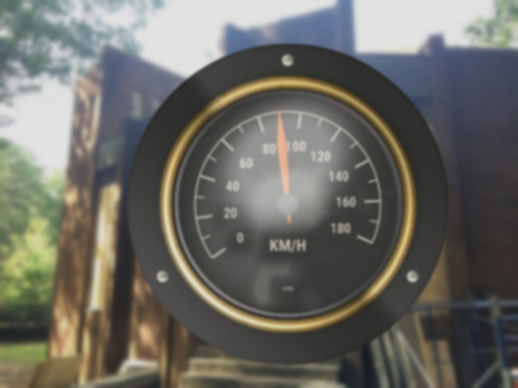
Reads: 90 km/h
